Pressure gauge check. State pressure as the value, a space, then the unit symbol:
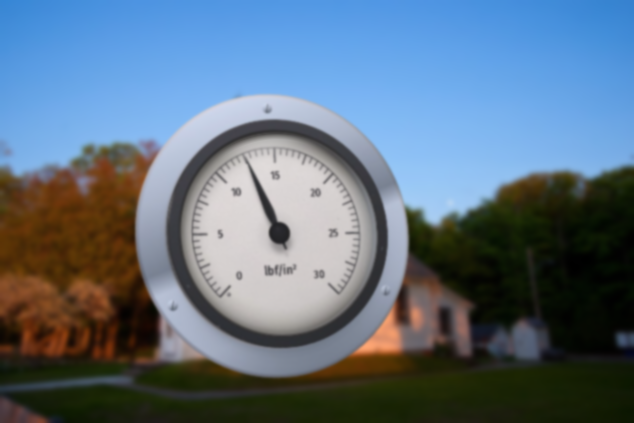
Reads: 12.5 psi
